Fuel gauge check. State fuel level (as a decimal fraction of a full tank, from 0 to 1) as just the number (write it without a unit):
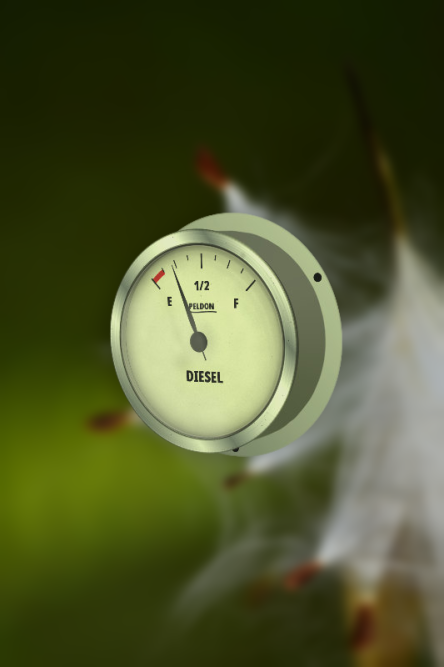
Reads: 0.25
